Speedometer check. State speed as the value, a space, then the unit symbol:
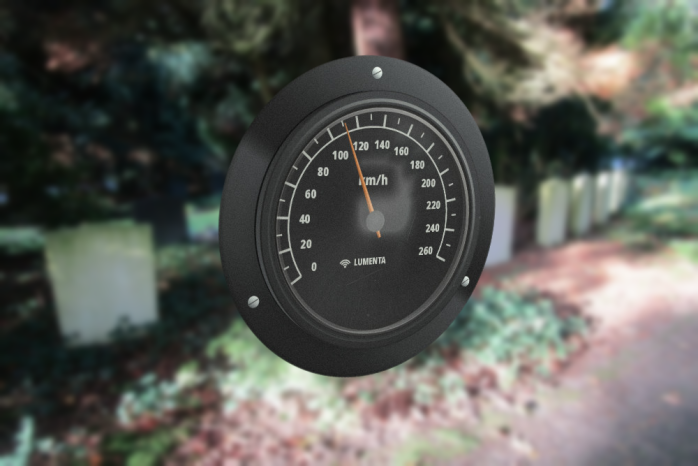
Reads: 110 km/h
